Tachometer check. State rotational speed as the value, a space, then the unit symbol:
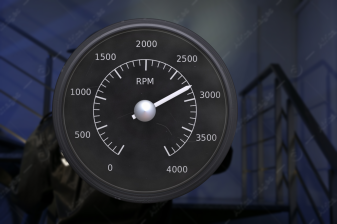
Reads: 2800 rpm
